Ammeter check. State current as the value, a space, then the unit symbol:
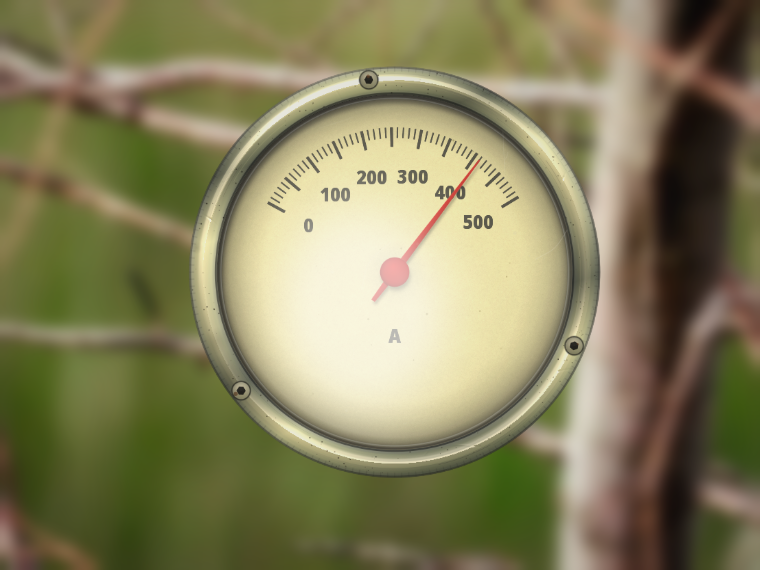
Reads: 410 A
